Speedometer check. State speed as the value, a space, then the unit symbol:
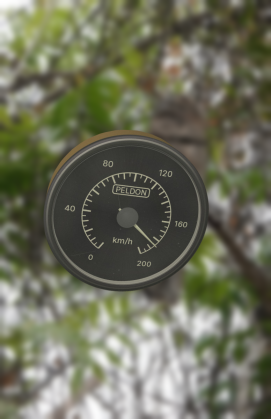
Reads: 185 km/h
